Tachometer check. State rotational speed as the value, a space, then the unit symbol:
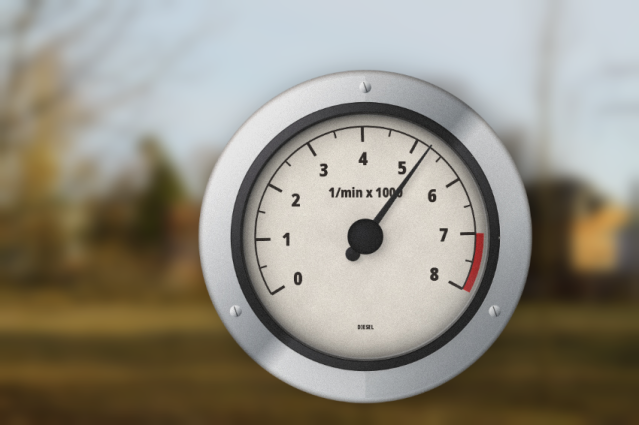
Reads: 5250 rpm
